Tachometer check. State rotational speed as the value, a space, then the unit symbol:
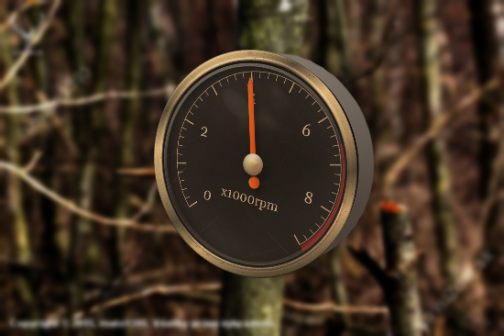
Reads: 4000 rpm
